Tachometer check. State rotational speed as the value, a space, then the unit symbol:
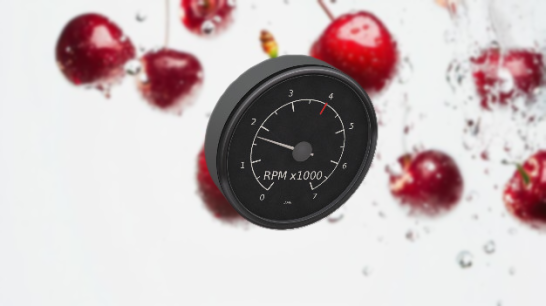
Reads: 1750 rpm
